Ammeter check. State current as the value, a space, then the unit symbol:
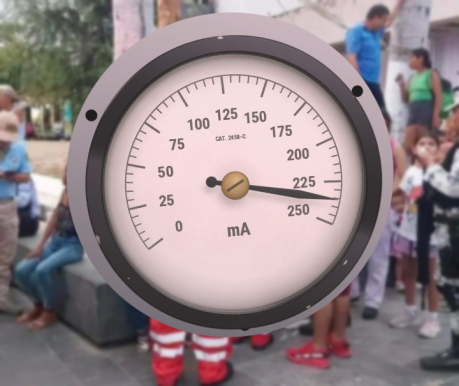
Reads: 235 mA
